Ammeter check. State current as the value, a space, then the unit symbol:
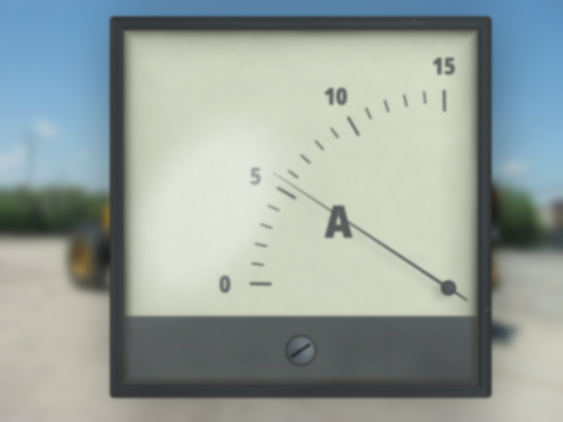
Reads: 5.5 A
